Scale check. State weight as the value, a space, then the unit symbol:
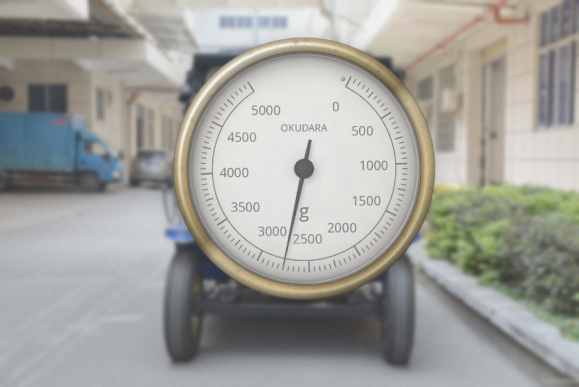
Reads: 2750 g
